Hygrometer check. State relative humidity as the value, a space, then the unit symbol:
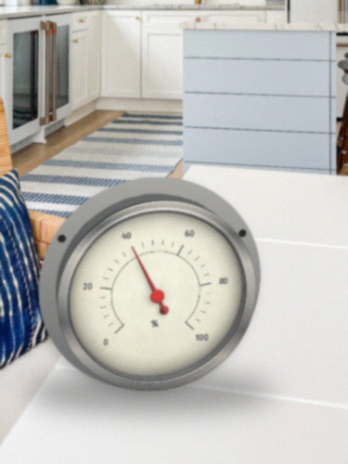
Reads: 40 %
